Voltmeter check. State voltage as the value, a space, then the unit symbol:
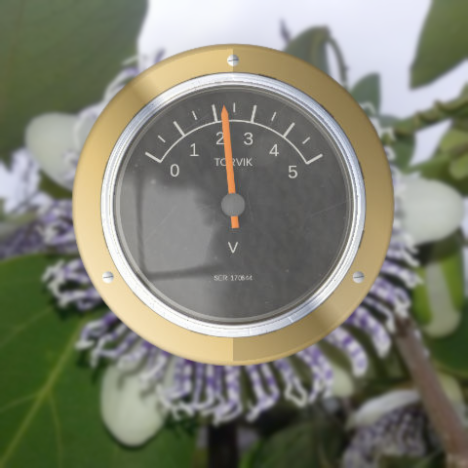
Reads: 2.25 V
